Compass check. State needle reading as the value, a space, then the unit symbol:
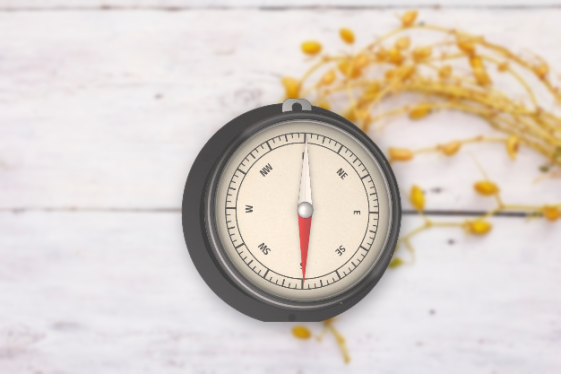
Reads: 180 °
